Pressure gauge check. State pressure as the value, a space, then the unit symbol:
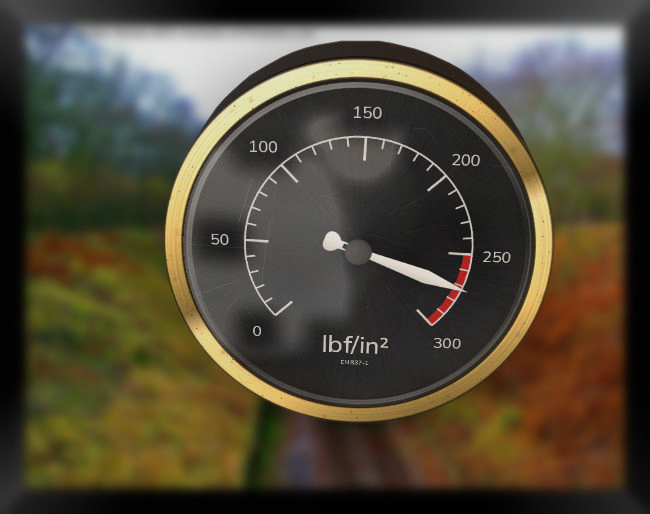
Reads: 270 psi
